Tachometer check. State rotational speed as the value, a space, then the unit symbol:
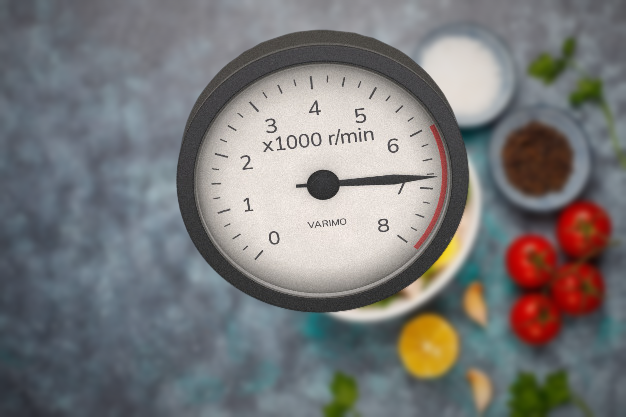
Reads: 6750 rpm
